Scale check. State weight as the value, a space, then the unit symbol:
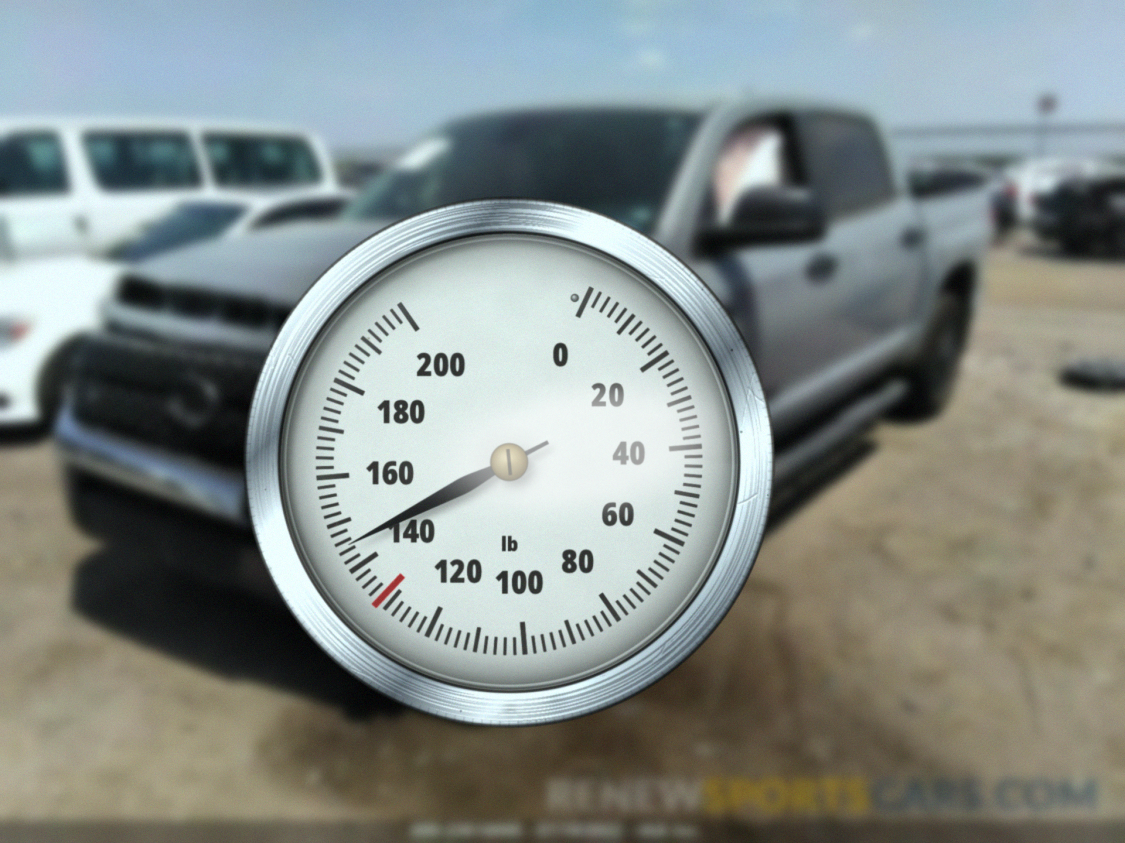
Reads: 145 lb
